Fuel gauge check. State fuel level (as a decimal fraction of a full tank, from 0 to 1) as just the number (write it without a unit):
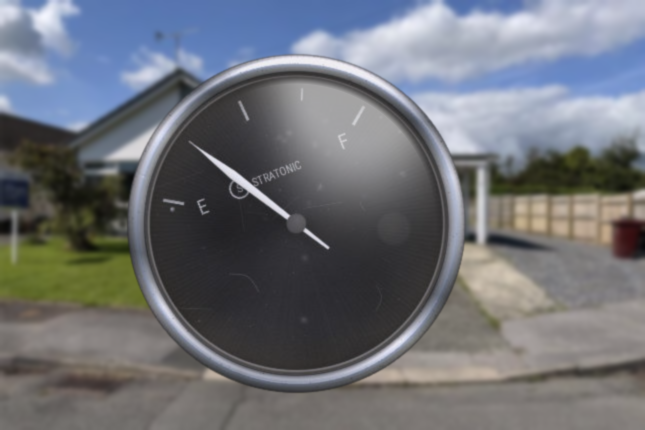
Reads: 0.25
